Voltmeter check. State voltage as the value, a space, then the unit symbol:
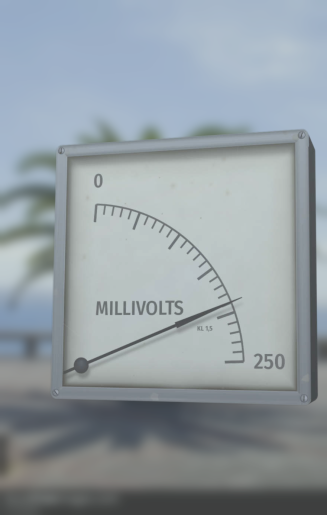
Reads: 190 mV
